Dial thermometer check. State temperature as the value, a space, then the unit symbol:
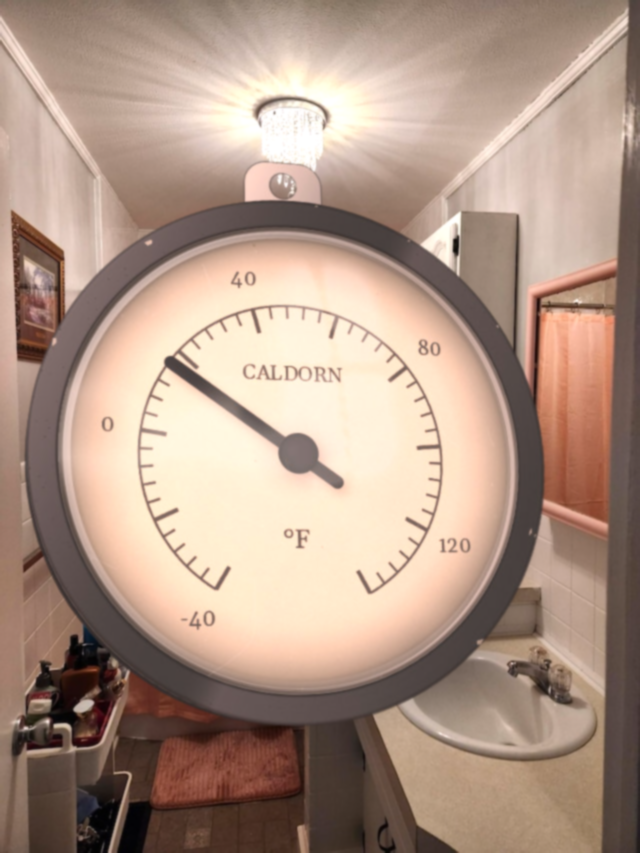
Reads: 16 °F
